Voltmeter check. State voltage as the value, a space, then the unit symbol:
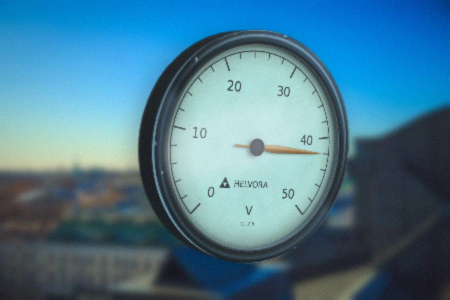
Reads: 42 V
